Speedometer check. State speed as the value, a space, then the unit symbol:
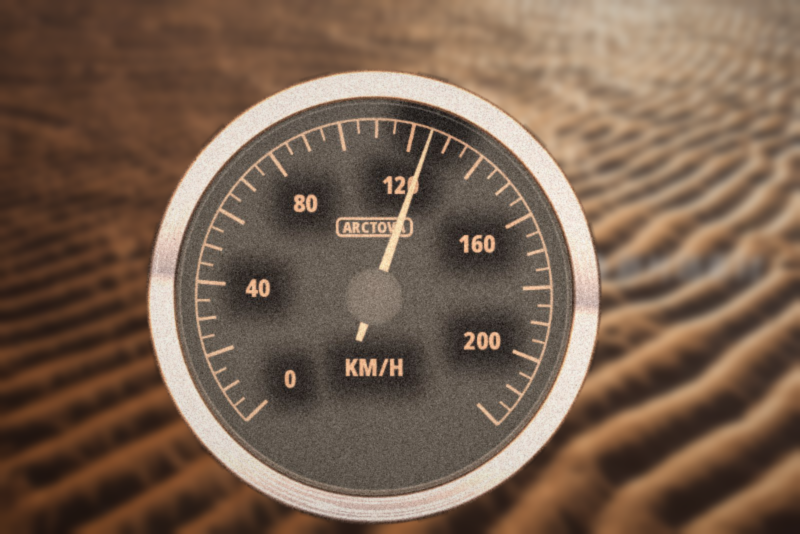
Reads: 125 km/h
